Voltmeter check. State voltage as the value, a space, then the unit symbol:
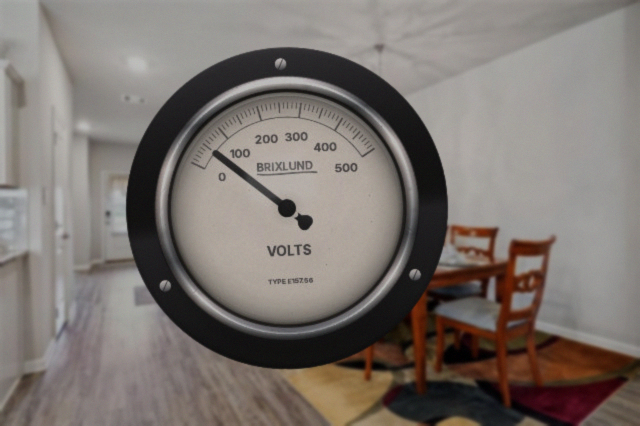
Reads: 50 V
